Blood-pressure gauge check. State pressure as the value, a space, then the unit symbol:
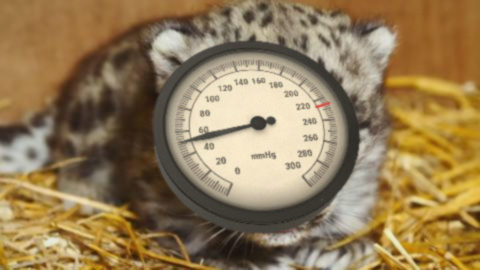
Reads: 50 mmHg
